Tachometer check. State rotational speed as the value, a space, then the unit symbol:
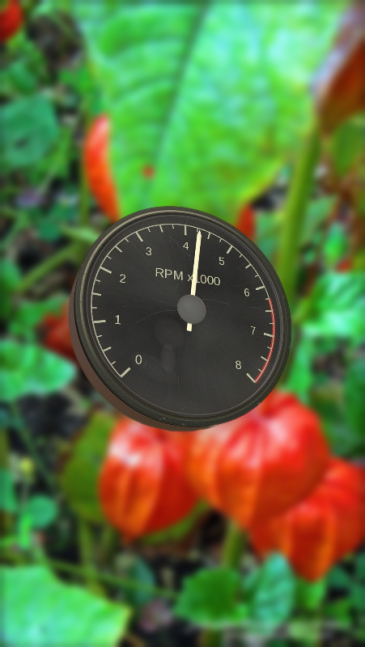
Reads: 4250 rpm
